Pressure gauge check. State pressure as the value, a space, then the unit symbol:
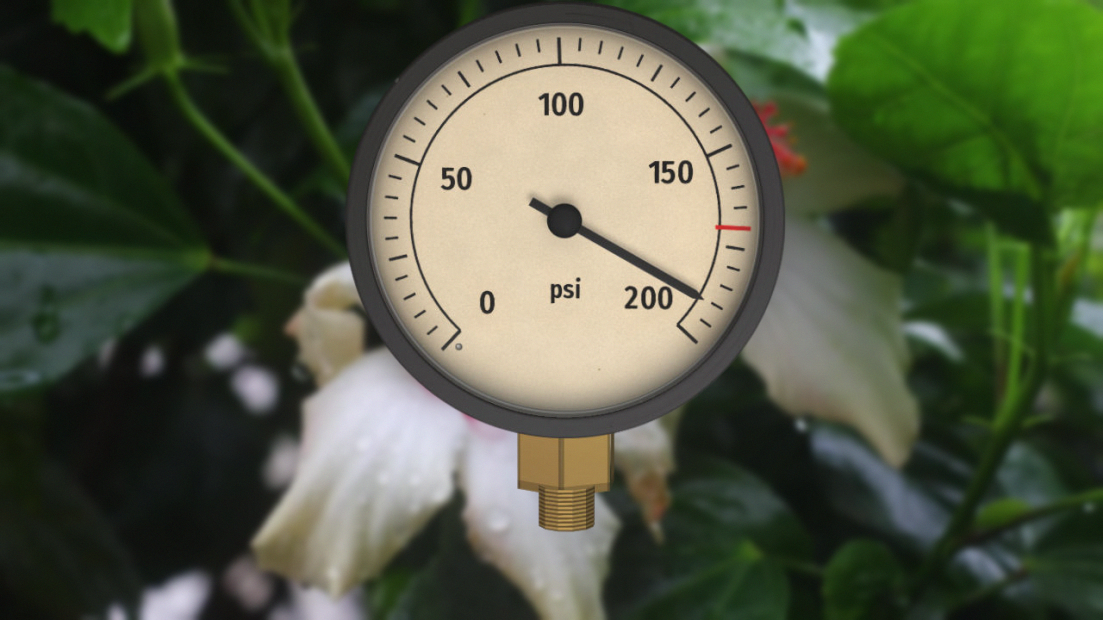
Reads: 190 psi
